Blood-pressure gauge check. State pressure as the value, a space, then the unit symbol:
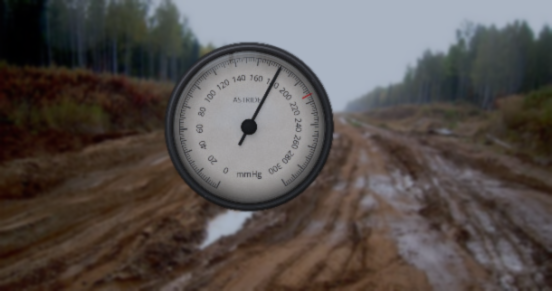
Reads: 180 mmHg
